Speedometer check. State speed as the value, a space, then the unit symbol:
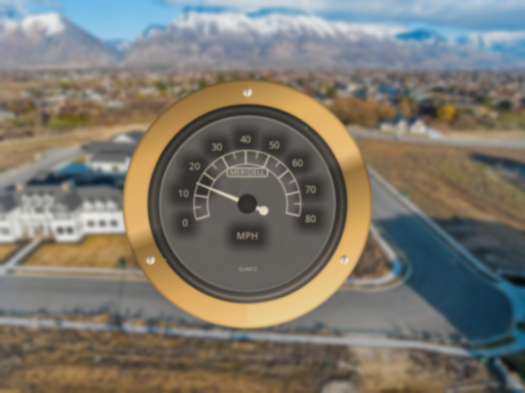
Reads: 15 mph
